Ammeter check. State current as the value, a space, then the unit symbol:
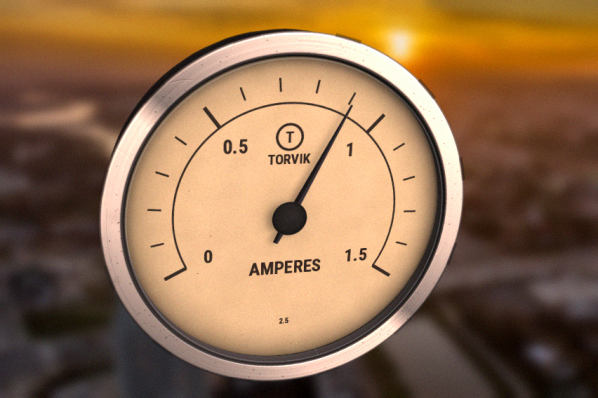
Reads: 0.9 A
